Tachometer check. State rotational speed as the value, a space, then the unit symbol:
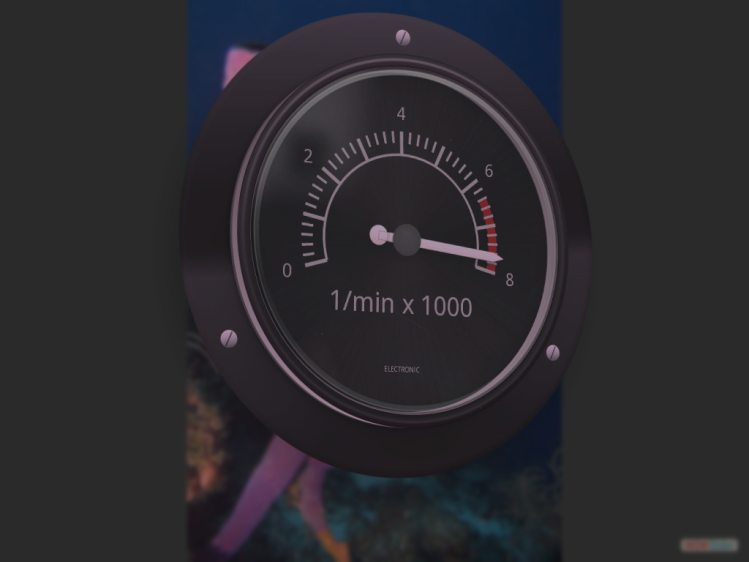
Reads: 7700 rpm
